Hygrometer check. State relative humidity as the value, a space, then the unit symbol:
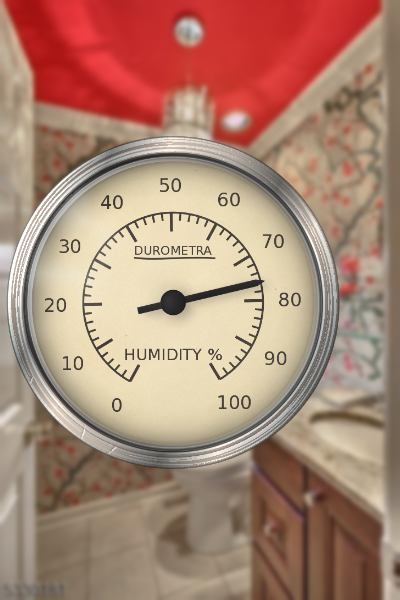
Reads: 76 %
